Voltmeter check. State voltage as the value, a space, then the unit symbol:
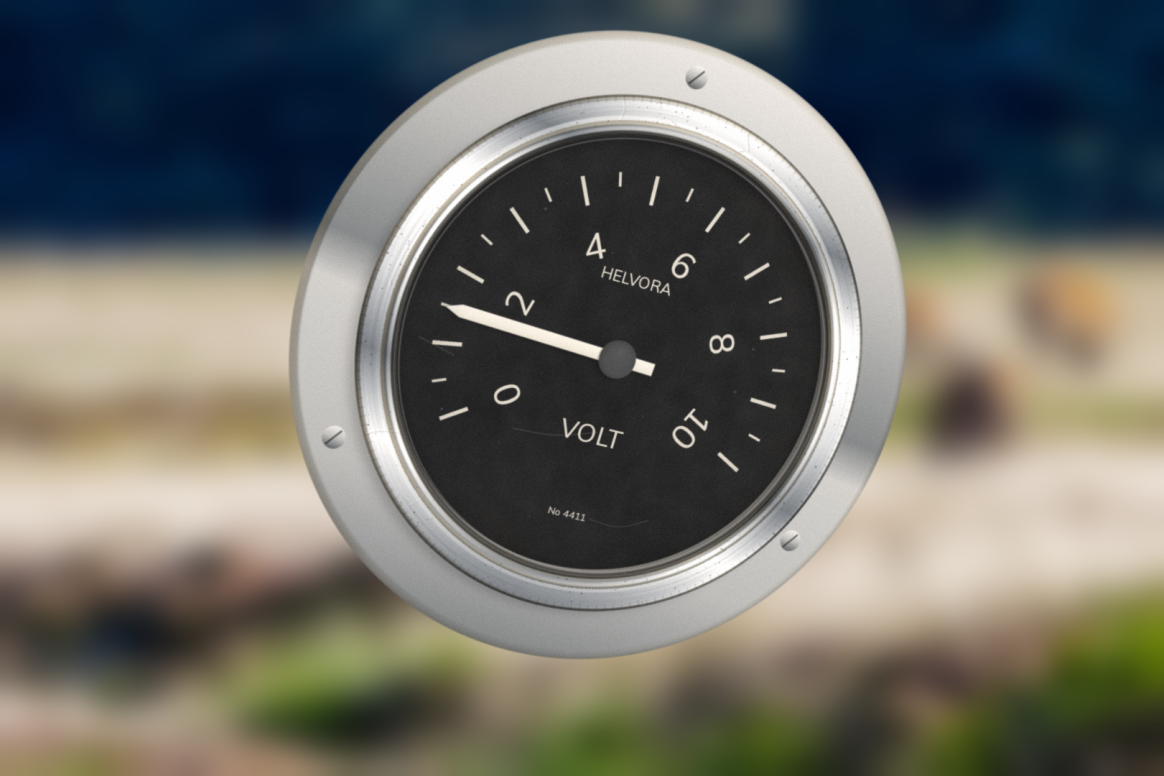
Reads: 1.5 V
